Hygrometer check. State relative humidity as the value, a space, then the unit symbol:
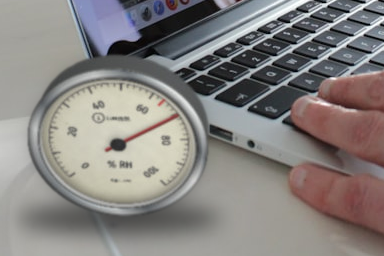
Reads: 70 %
